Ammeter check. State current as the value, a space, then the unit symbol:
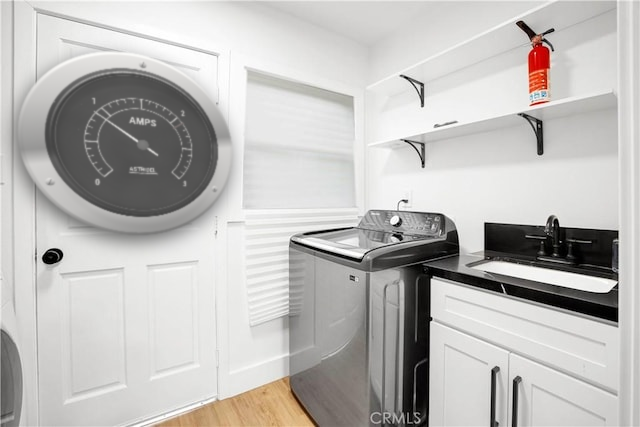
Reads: 0.9 A
